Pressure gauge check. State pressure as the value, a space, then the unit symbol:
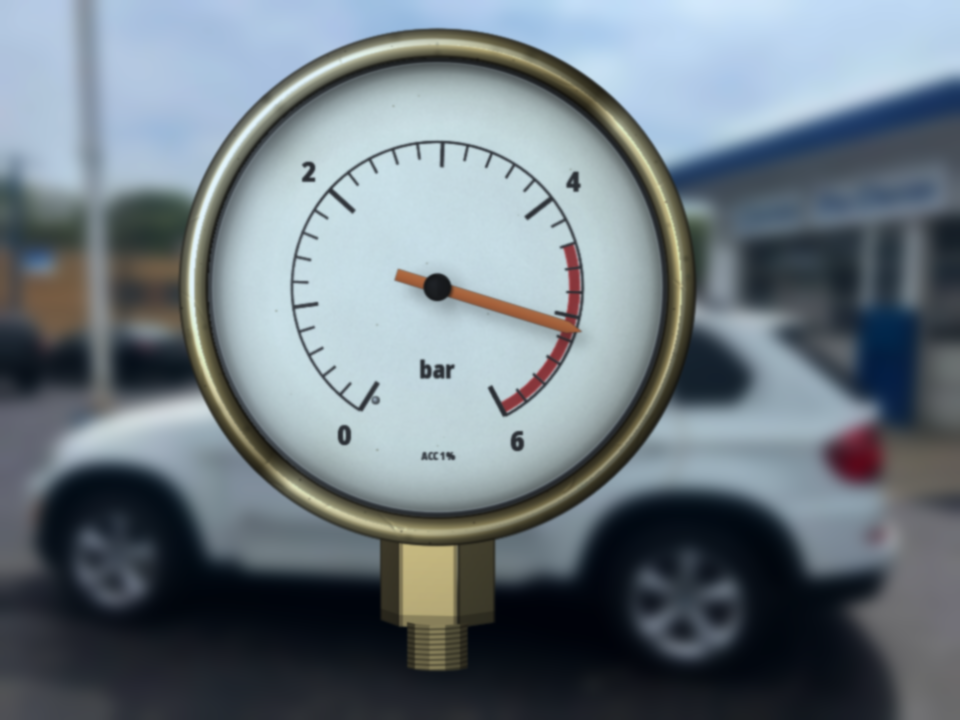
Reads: 5.1 bar
